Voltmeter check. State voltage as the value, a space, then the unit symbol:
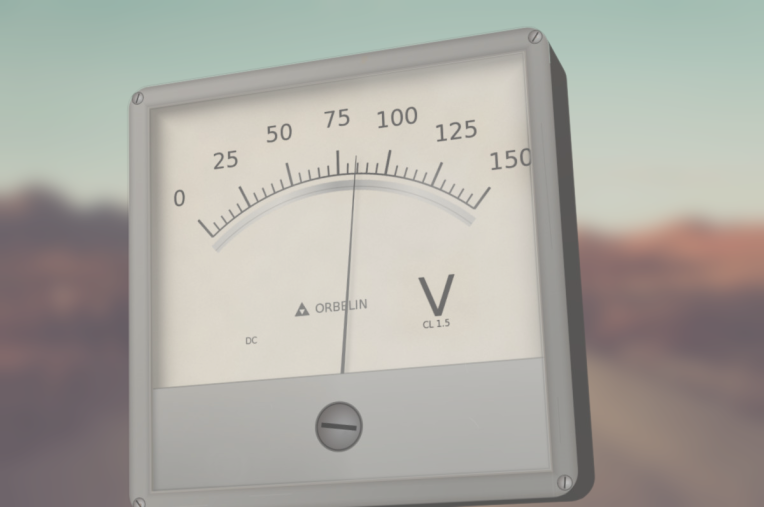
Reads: 85 V
